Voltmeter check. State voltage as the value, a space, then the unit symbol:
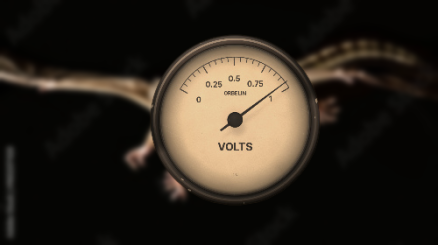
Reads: 0.95 V
